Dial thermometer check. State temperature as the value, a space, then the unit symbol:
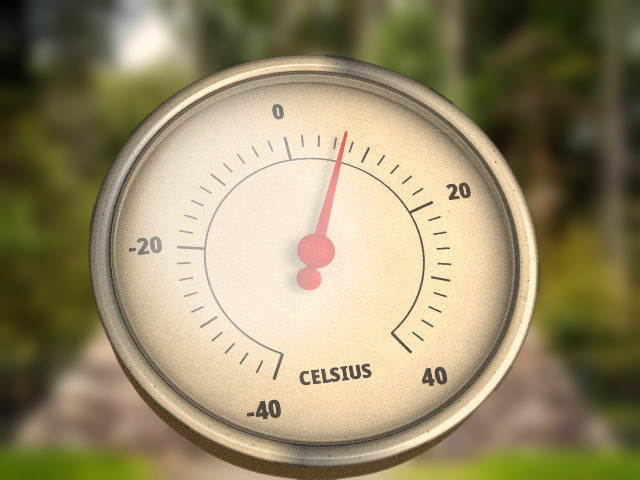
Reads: 7 °C
